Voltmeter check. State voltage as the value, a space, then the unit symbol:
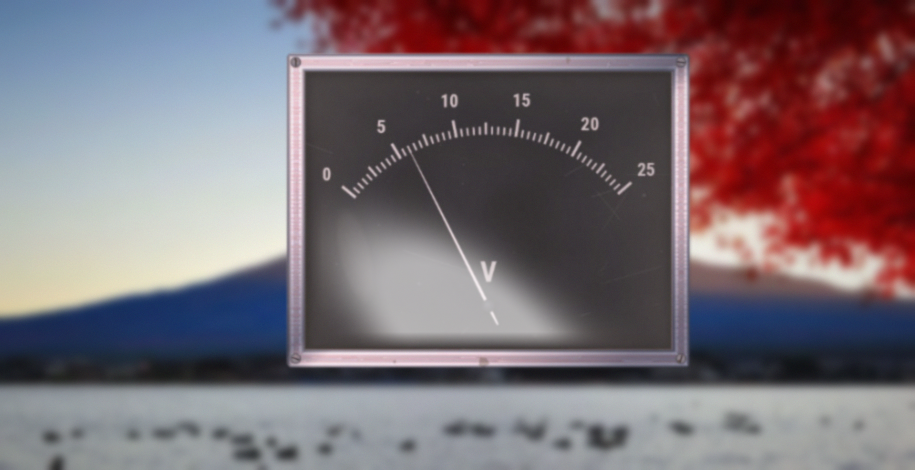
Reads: 6 V
